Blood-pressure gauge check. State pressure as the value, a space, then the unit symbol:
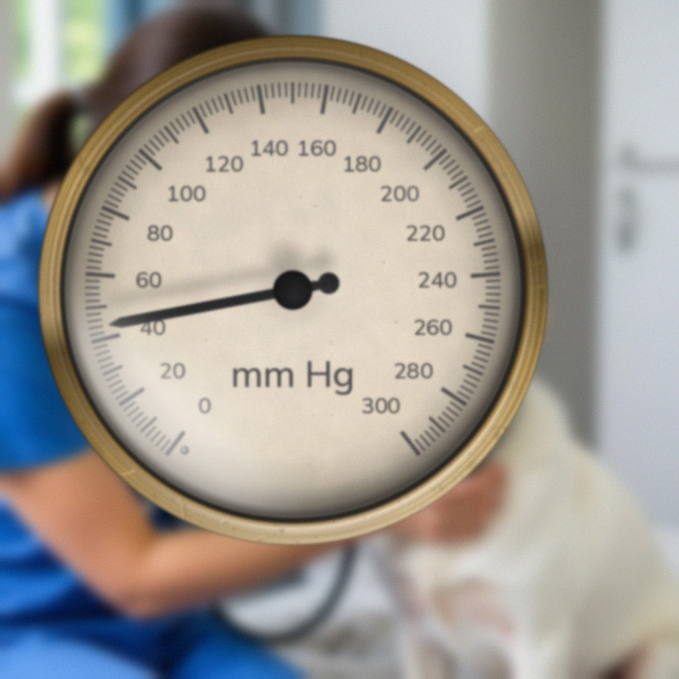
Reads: 44 mmHg
